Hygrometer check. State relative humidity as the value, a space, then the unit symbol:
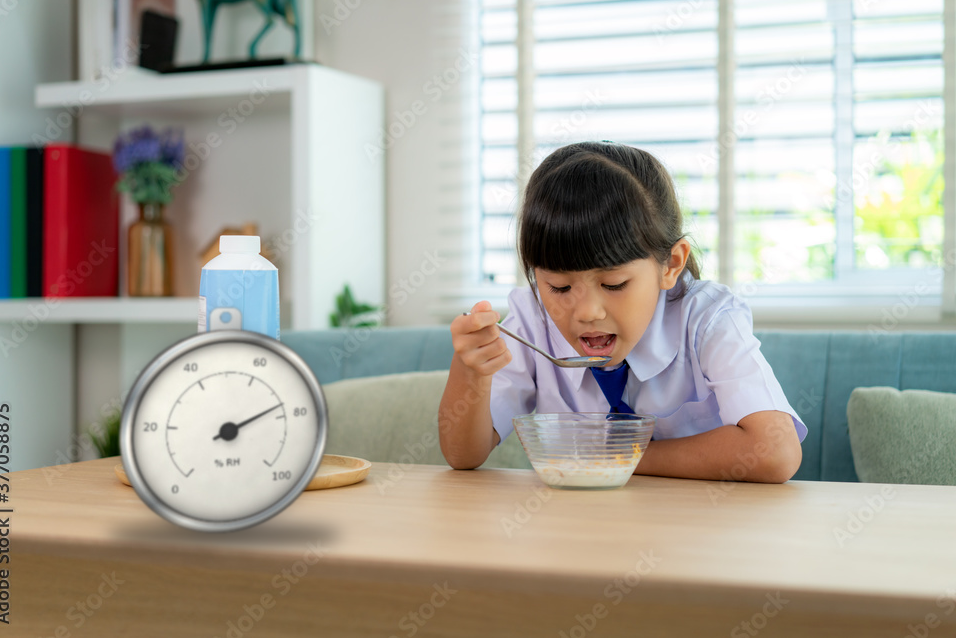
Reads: 75 %
